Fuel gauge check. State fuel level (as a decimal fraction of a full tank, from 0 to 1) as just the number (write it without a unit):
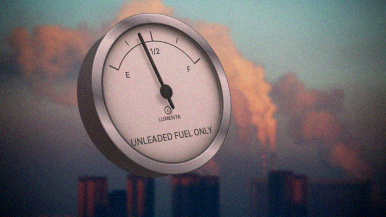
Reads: 0.375
